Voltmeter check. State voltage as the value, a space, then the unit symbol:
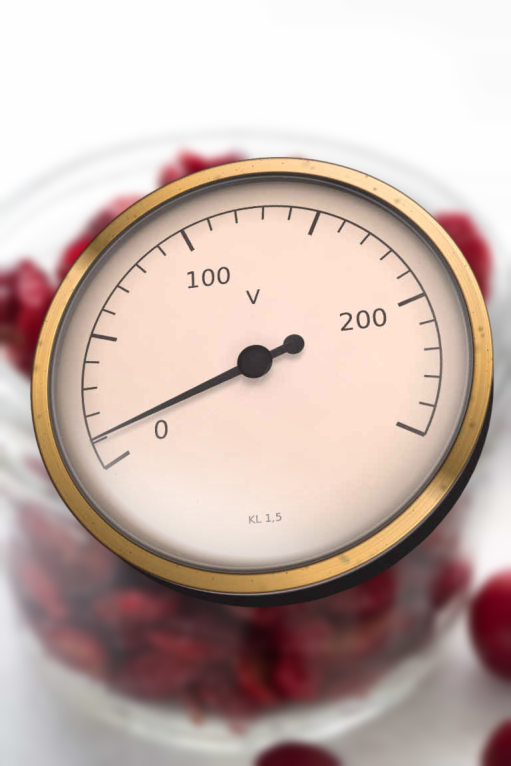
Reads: 10 V
